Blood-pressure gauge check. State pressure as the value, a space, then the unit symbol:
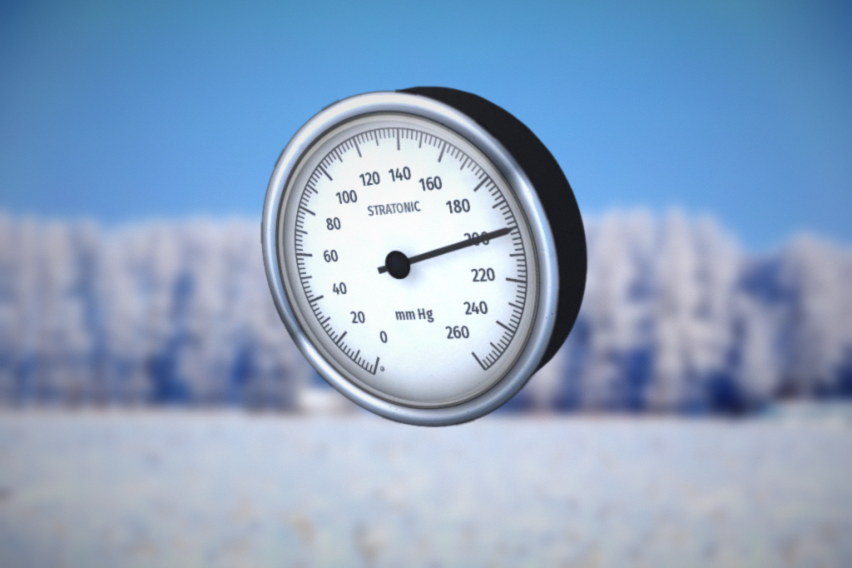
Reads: 200 mmHg
